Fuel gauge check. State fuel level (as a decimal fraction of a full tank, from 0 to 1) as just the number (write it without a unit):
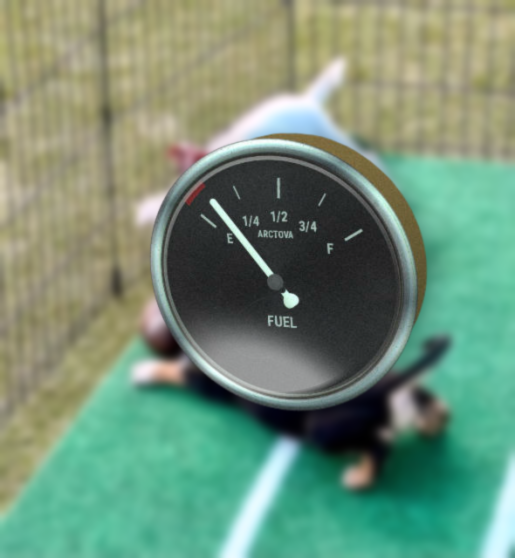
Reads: 0.125
